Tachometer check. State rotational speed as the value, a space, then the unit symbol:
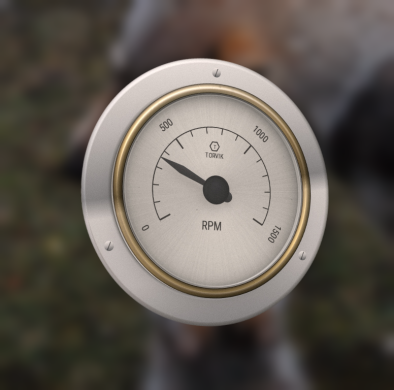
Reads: 350 rpm
